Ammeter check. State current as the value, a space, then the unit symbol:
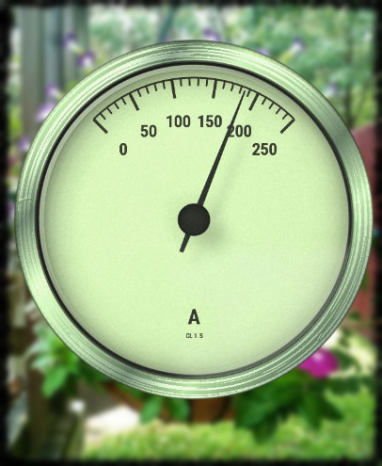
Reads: 185 A
